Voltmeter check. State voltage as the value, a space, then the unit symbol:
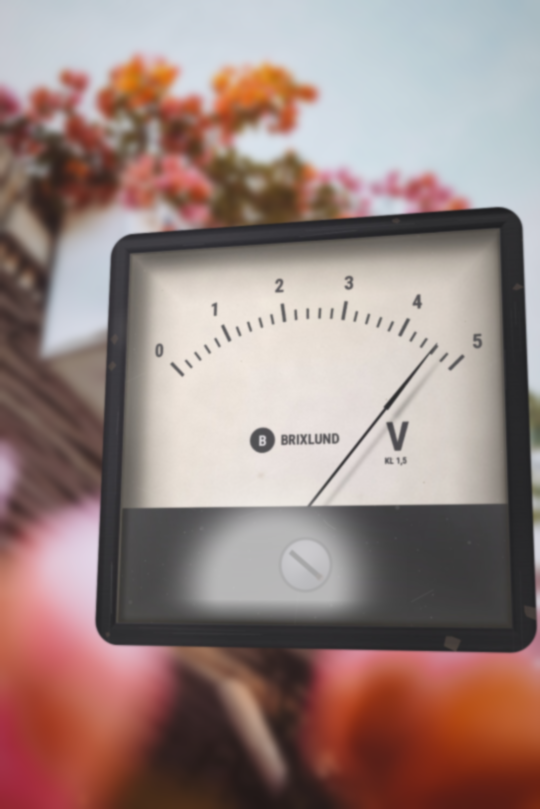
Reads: 4.6 V
